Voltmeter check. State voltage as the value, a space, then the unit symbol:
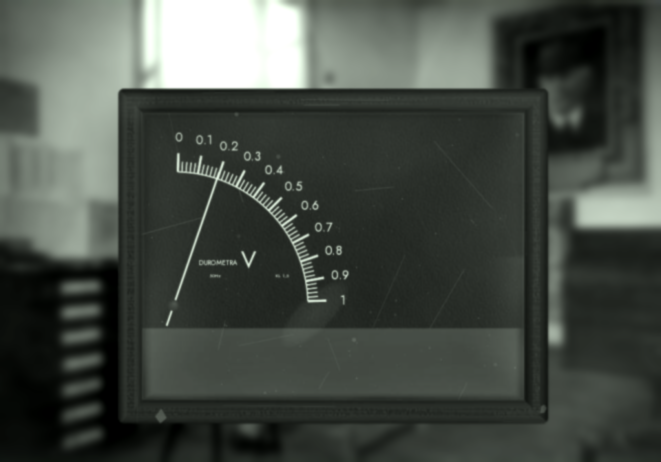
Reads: 0.2 V
